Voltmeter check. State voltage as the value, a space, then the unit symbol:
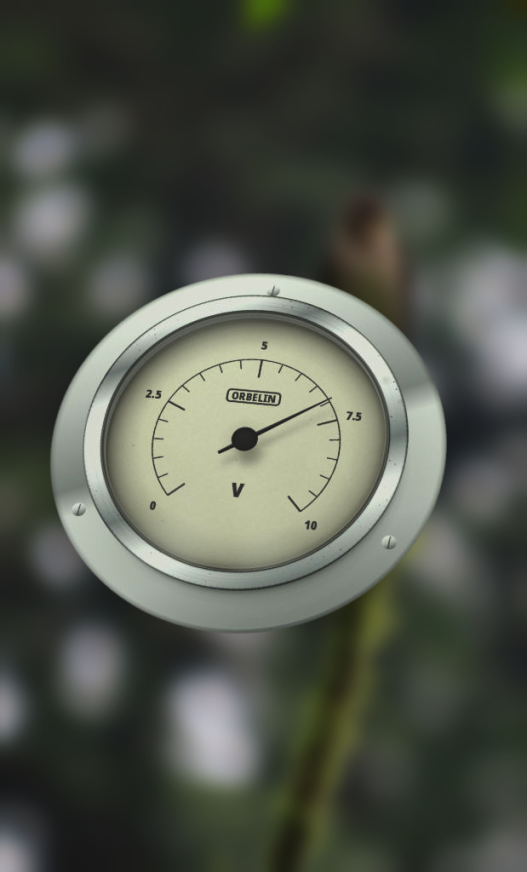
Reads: 7 V
